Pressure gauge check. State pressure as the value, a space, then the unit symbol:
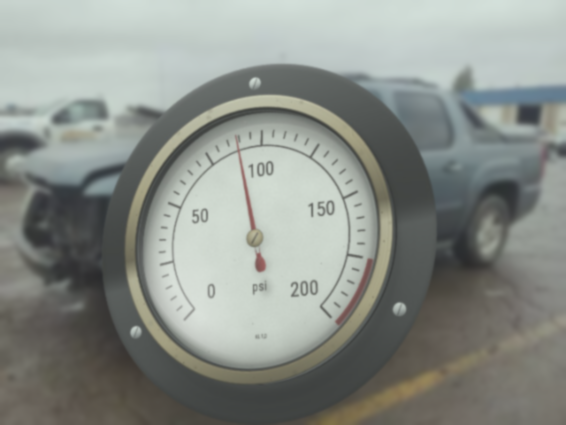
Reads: 90 psi
